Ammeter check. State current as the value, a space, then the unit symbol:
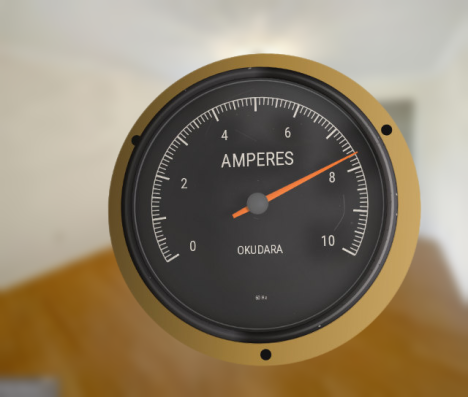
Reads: 7.7 A
